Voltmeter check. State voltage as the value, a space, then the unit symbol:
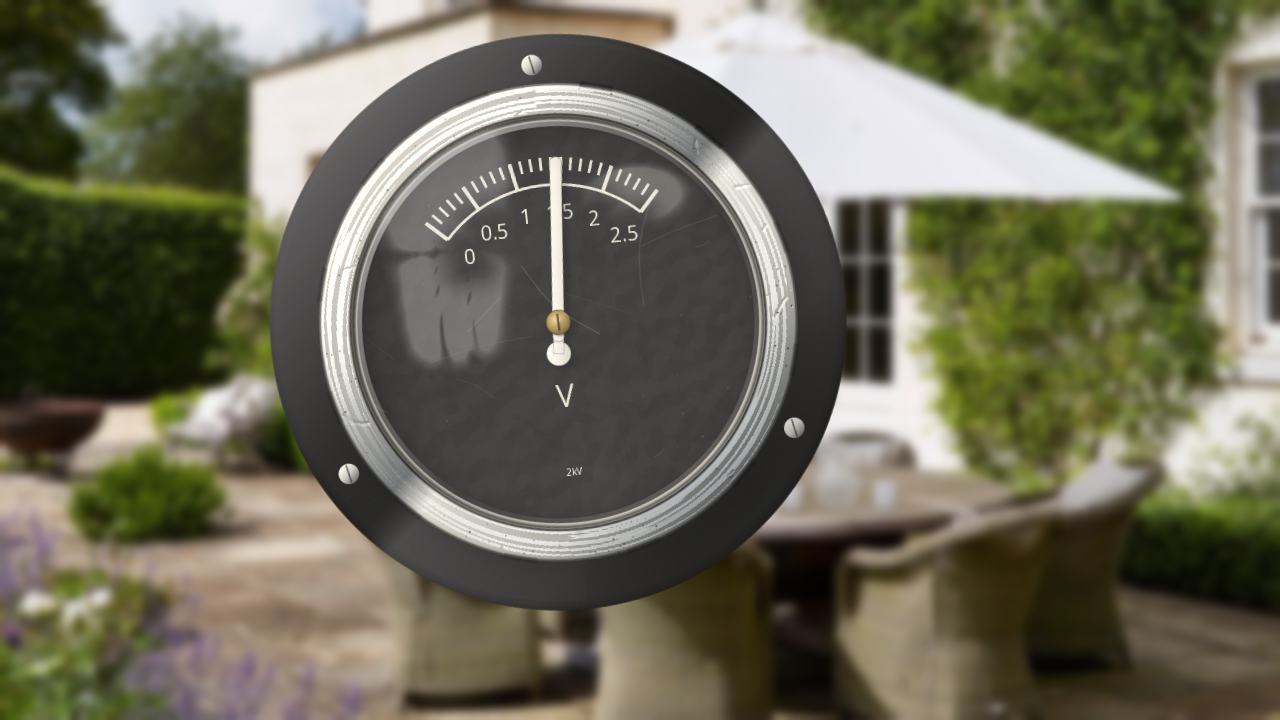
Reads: 1.45 V
